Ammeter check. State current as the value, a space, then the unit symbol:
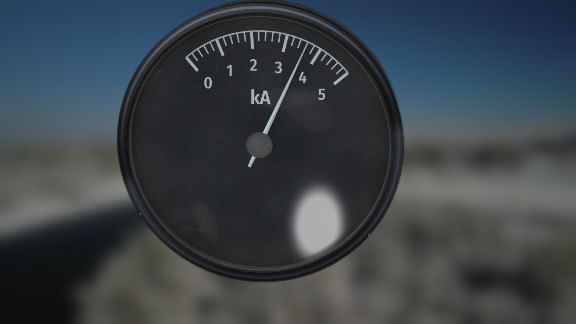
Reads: 3.6 kA
